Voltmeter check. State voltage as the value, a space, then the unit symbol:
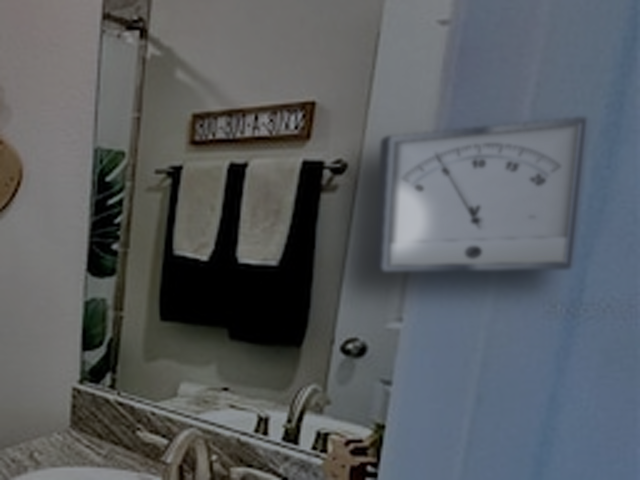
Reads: 5 V
